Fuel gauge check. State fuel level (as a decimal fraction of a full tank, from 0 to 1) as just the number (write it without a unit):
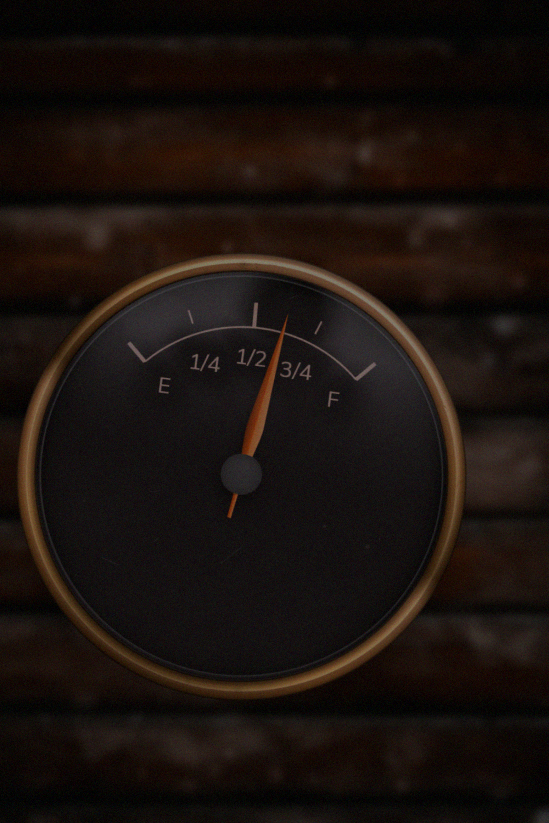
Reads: 0.625
